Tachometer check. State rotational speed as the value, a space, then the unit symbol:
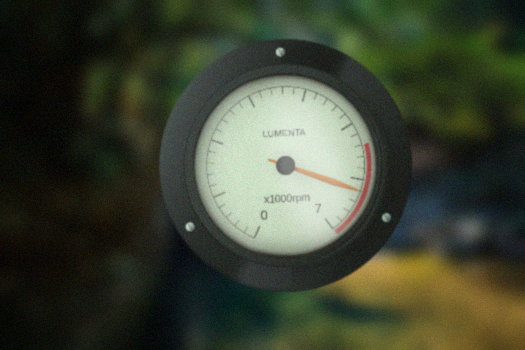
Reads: 6200 rpm
